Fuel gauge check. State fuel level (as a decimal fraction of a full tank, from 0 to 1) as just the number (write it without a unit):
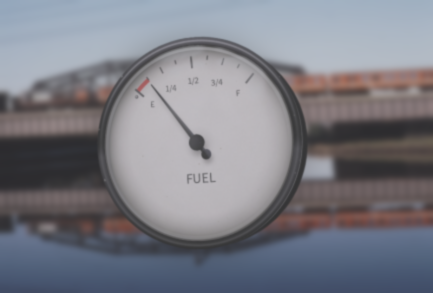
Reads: 0.125
